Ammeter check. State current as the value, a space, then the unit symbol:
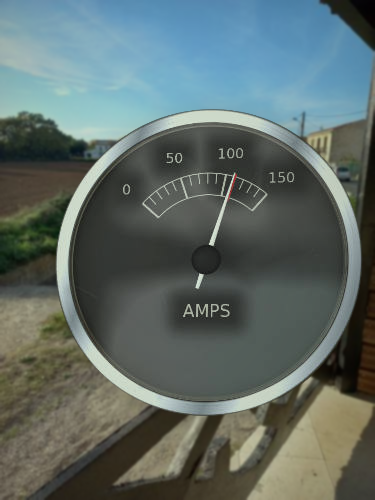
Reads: 110 A
